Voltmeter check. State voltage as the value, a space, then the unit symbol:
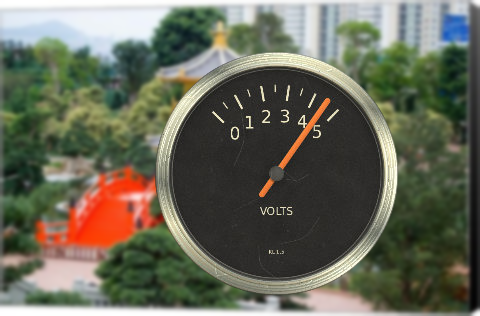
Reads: 4.5 V
